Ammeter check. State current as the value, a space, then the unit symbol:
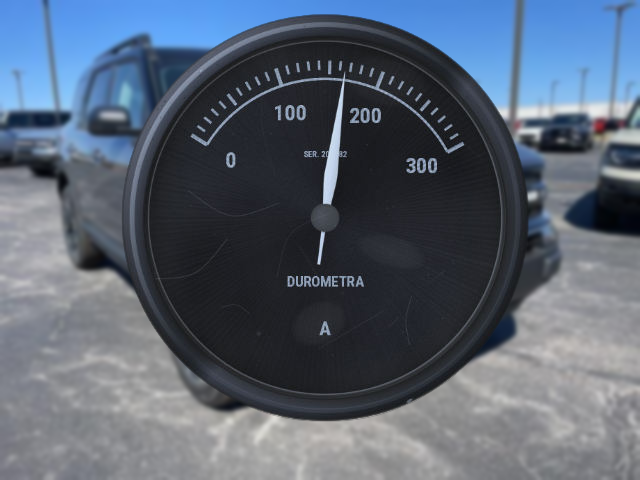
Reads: 165 A
